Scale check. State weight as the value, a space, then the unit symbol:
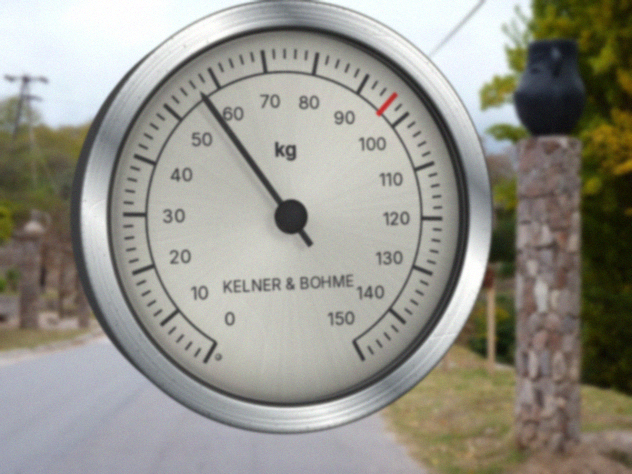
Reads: 56 kg
